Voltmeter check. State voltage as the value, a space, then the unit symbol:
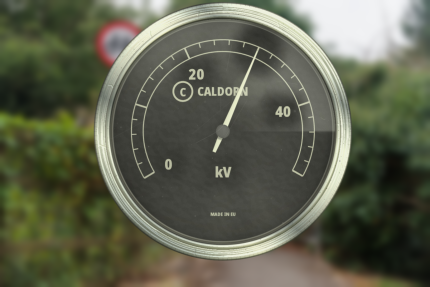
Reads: 30 kV
